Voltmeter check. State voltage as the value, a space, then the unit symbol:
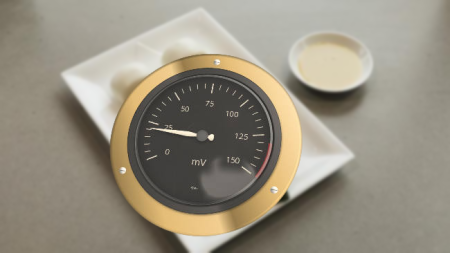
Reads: 20 mV
